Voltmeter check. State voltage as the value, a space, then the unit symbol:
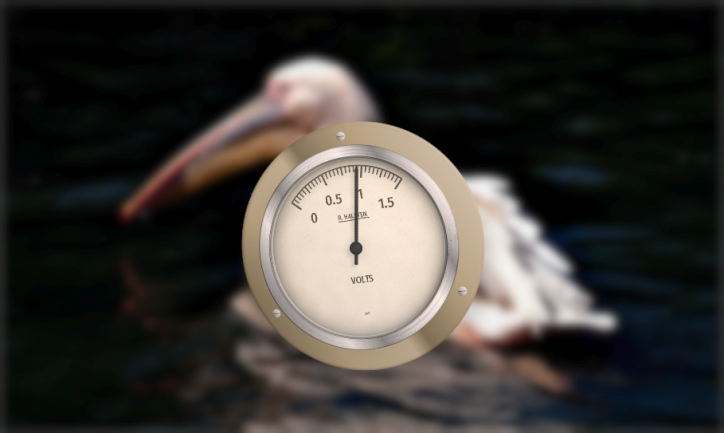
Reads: 0.95 V
